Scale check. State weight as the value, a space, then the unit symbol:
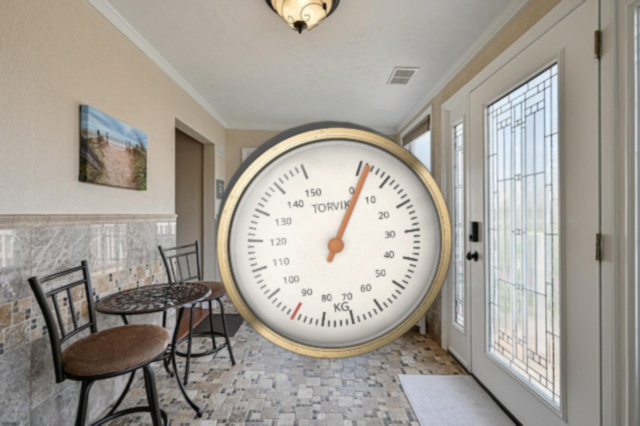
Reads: 2 kg
